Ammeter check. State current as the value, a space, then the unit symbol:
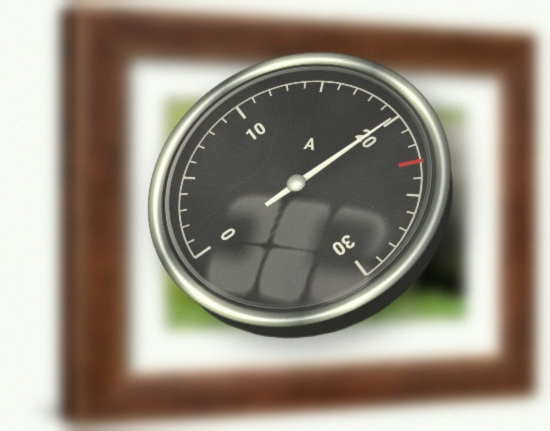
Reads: 20 A
